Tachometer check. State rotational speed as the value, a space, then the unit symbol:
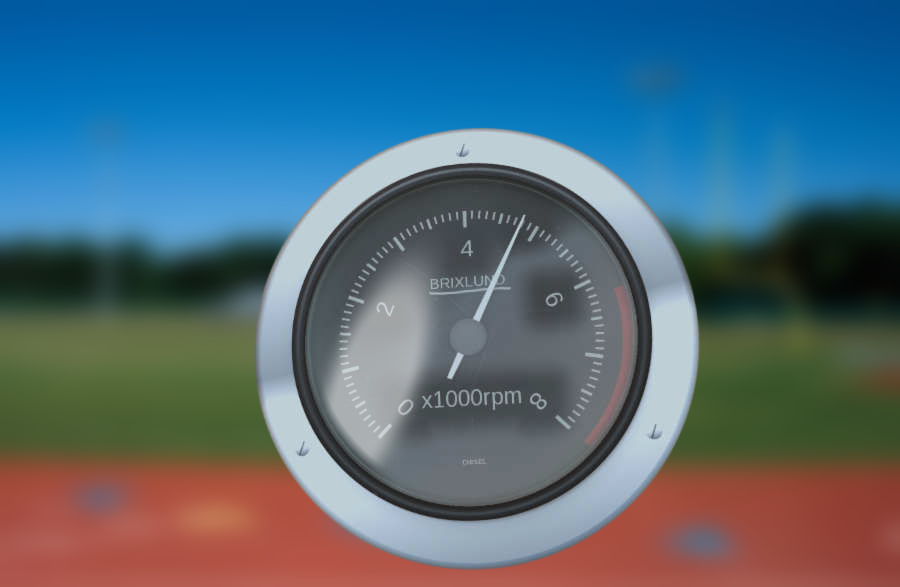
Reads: 4800 rpm
